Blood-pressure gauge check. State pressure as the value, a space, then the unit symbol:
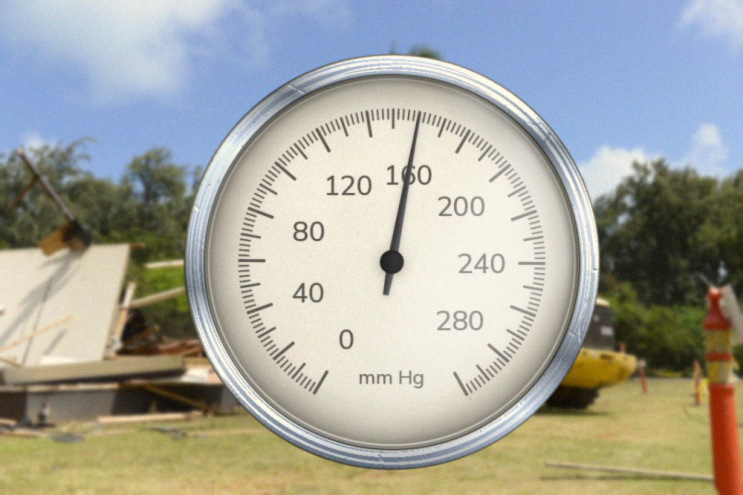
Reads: 160 mmHg
